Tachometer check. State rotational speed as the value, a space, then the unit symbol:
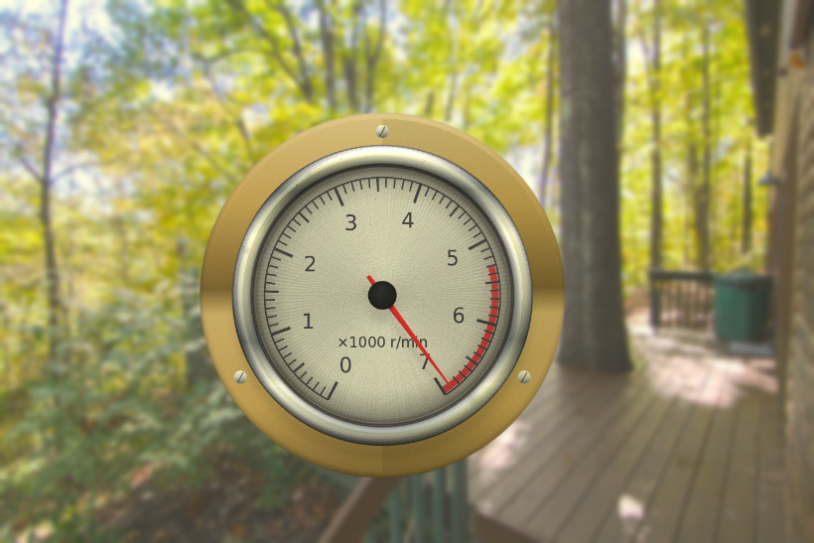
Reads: 6900 rpm
